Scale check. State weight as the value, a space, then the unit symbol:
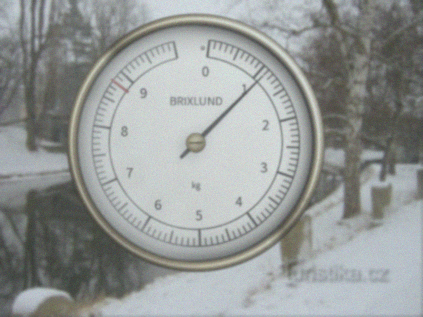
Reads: 1.1 kg
